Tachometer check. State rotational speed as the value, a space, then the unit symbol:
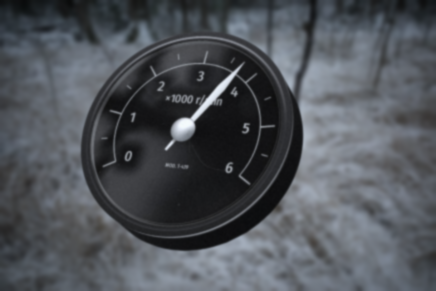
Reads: 3750 rpm
